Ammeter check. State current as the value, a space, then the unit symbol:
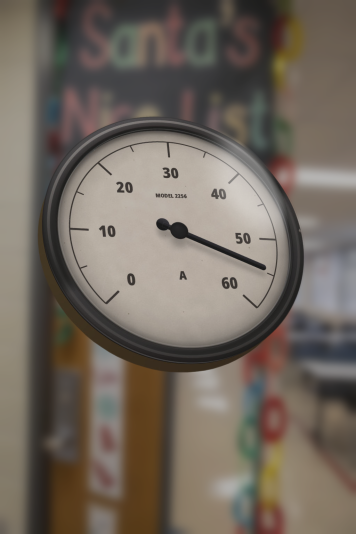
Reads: 55 A
